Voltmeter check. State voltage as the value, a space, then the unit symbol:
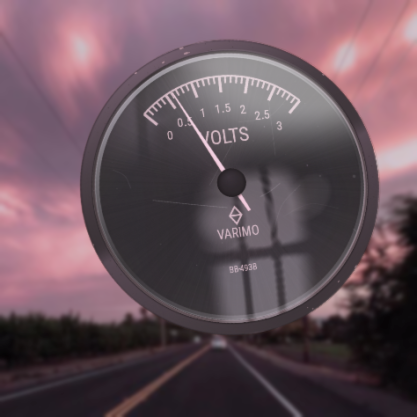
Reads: 0.6 V
